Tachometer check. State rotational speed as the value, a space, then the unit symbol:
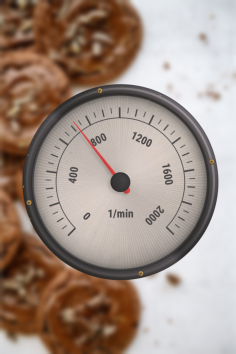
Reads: 725 rpm
